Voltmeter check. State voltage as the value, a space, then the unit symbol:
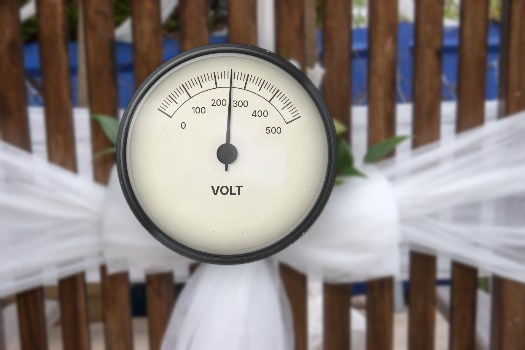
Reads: 250 V
